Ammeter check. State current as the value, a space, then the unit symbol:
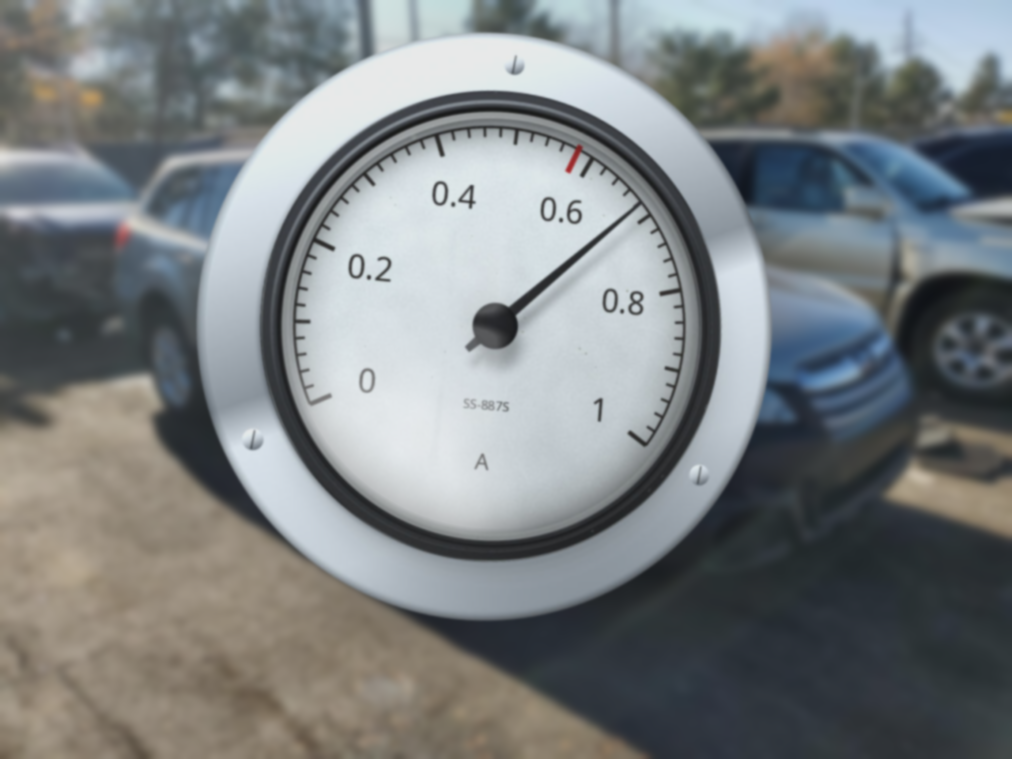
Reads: 0.68 A
